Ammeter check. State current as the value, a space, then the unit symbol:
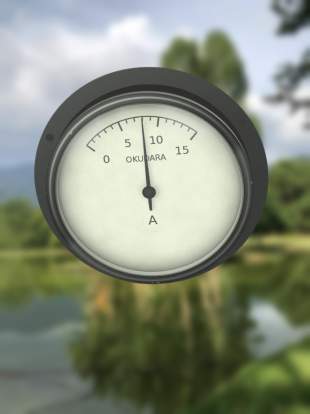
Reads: 8 A
